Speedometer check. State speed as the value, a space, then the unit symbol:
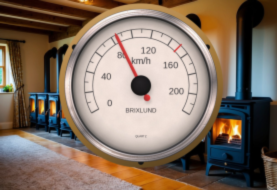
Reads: 85 km/h
